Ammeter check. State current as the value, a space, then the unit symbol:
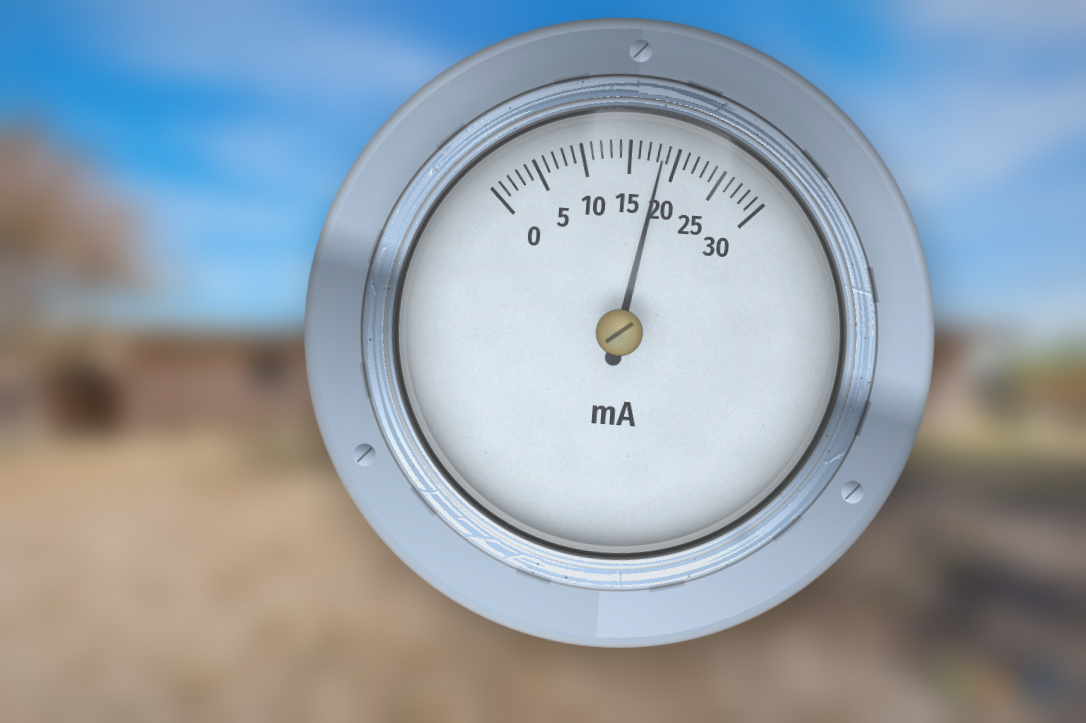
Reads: 18.5 mA
